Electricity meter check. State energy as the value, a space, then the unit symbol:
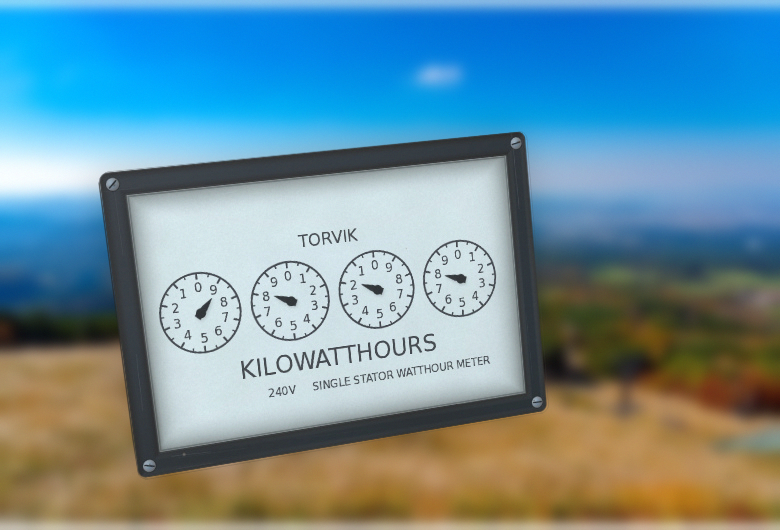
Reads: 8818 kWh
